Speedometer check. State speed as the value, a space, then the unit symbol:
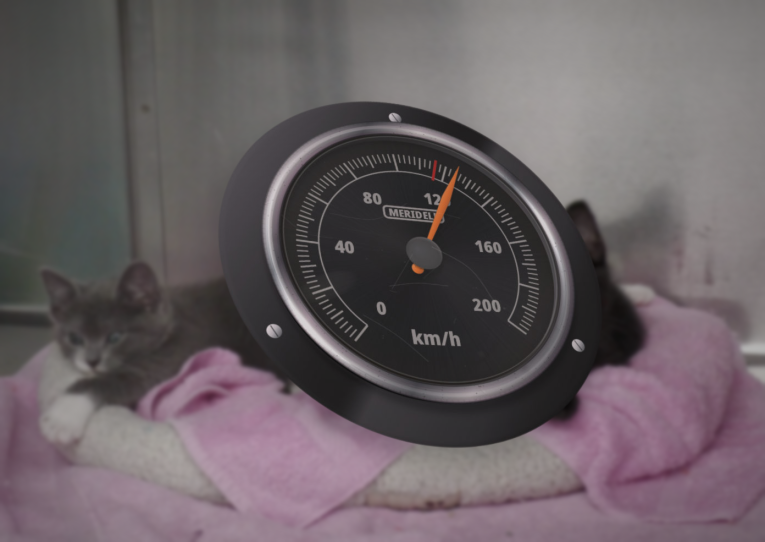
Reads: 124 km/h
